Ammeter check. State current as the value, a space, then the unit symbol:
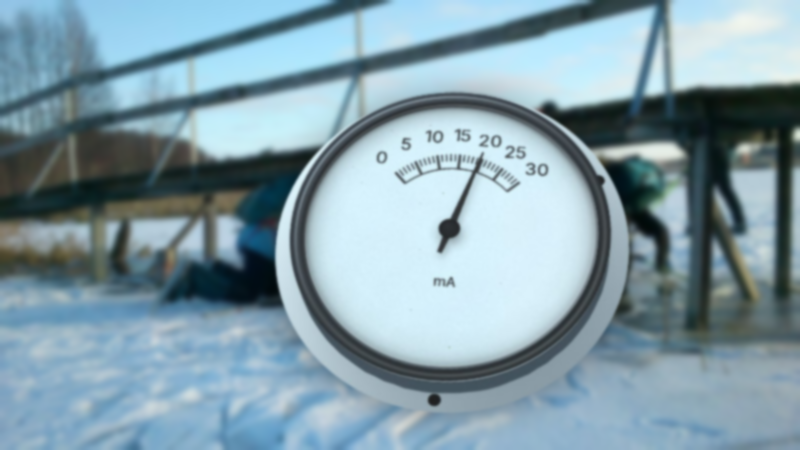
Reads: 20 mA
